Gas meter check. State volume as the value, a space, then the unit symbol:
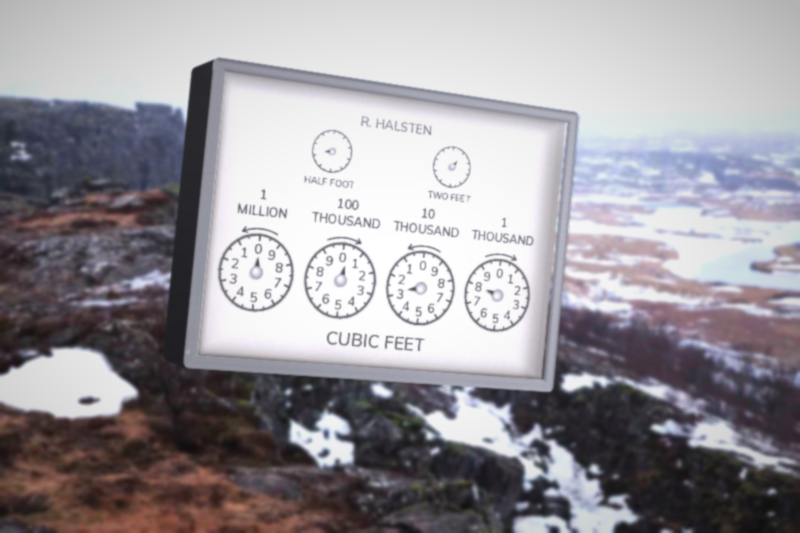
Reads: 2800 ft³
